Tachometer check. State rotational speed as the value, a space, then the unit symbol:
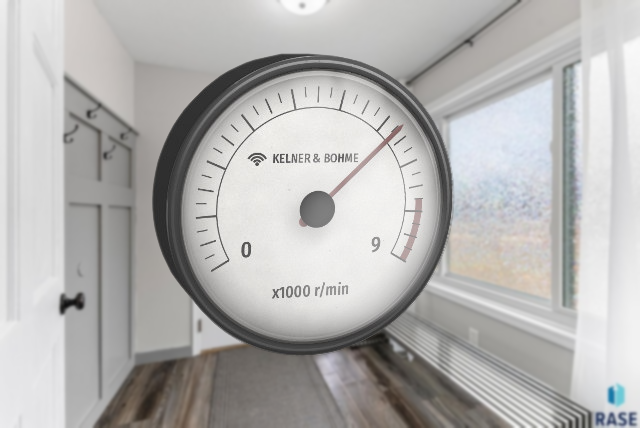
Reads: 6250 rpm
